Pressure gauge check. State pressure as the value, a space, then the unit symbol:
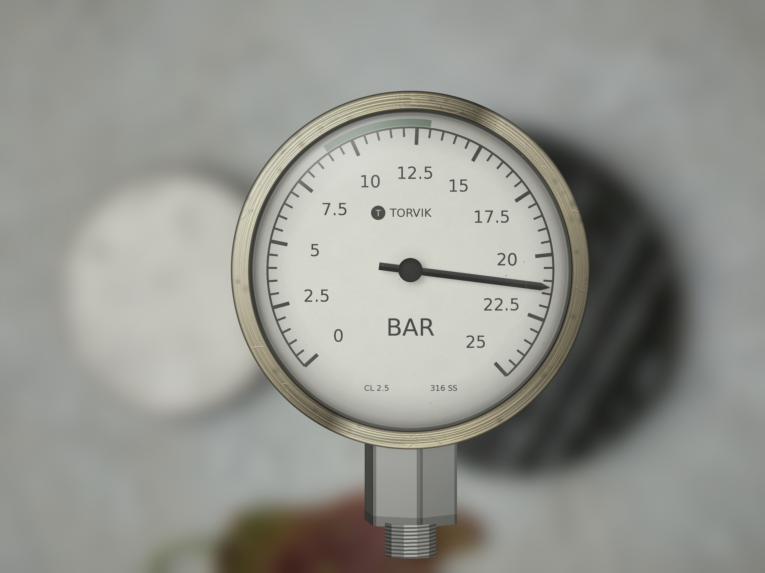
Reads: 21.25 bar
